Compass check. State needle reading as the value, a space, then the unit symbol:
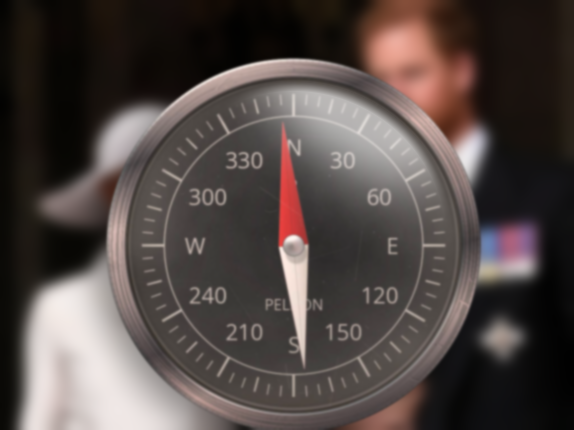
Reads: 355 °
